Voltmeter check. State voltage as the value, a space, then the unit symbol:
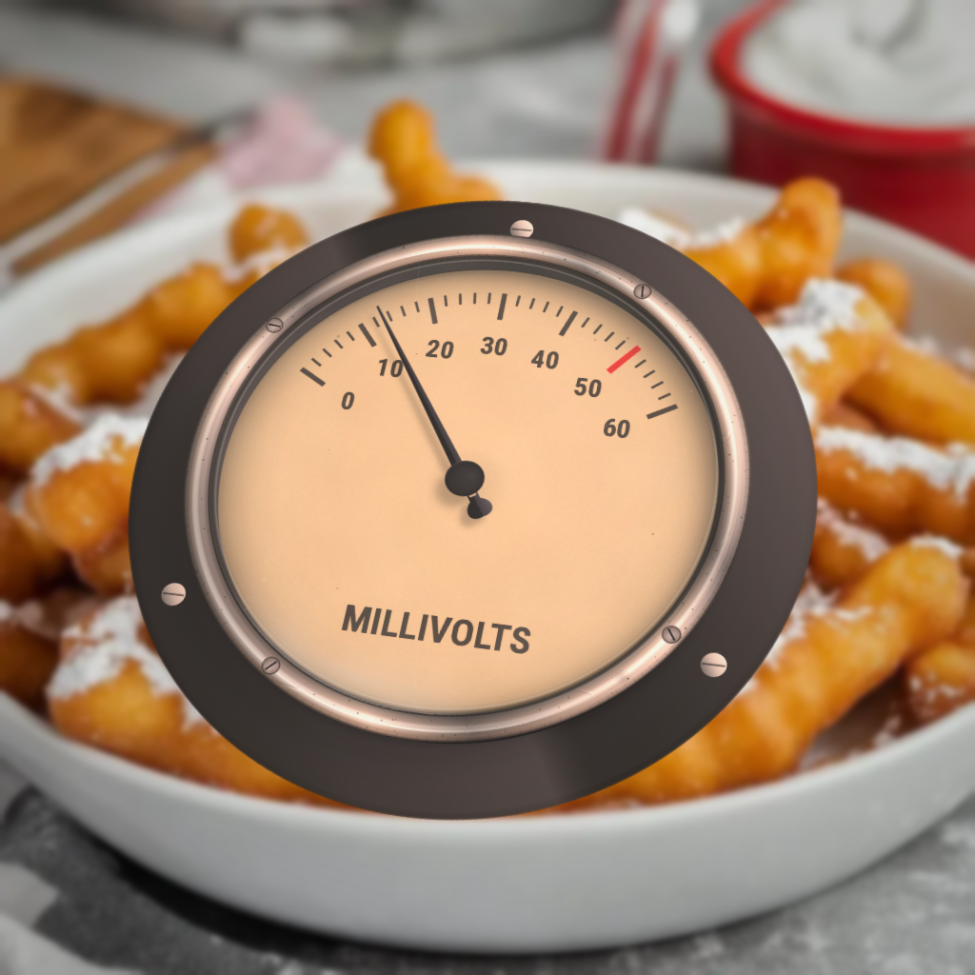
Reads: 13 mV
